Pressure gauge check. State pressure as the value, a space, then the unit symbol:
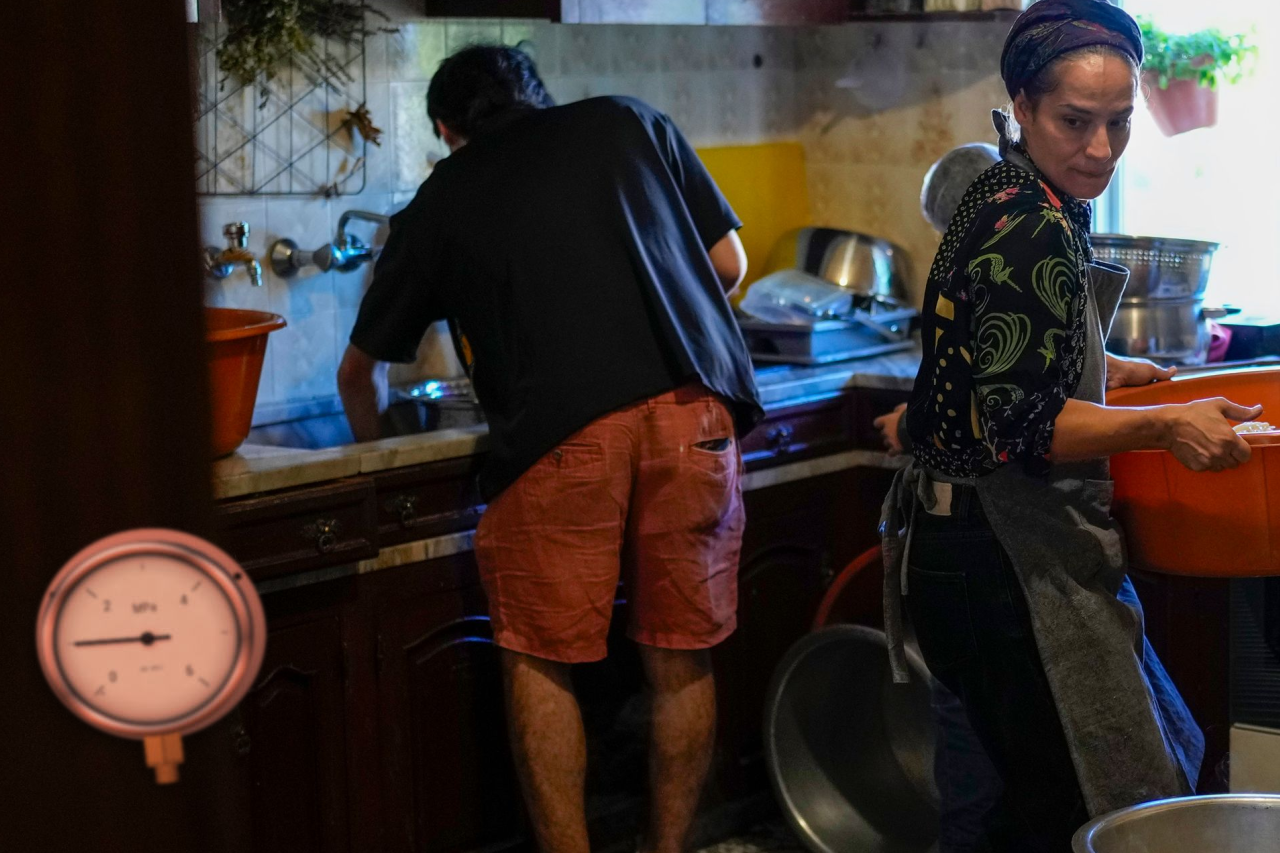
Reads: 1 MPa
